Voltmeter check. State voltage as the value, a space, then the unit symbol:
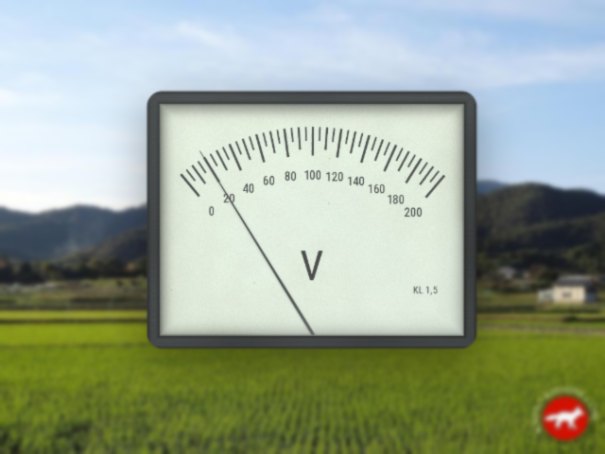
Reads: 20 V
